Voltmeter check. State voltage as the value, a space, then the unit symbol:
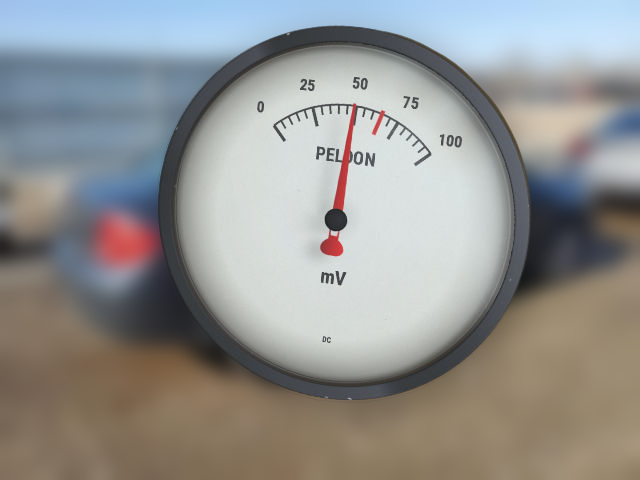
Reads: 50 mV
